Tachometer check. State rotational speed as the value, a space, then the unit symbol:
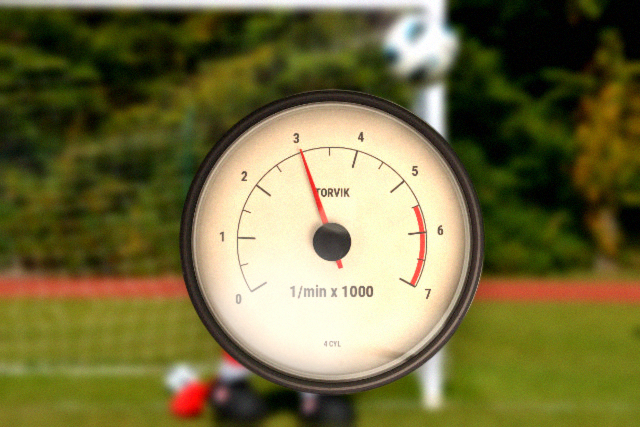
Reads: 3000 rpm
